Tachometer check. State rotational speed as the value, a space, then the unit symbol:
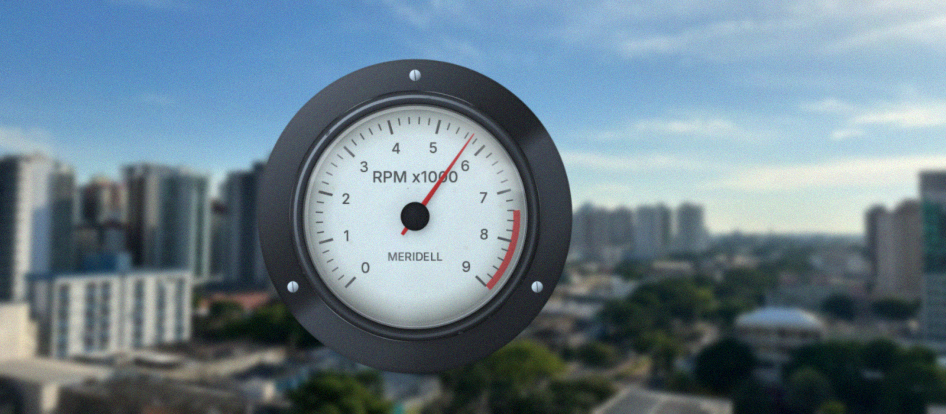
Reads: 5700 rpm
